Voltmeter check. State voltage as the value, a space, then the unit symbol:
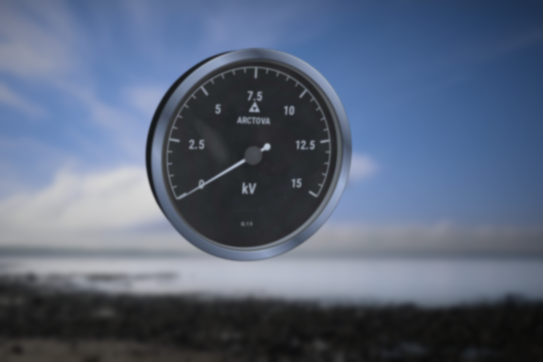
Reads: 0 kV
